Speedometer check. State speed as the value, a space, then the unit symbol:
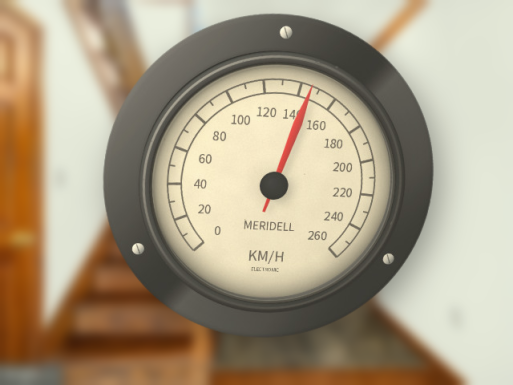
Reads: 145 km/h
